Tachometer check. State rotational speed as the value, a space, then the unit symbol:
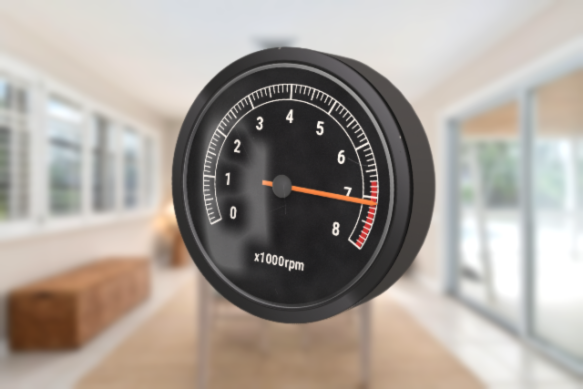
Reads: 7100 rpm
